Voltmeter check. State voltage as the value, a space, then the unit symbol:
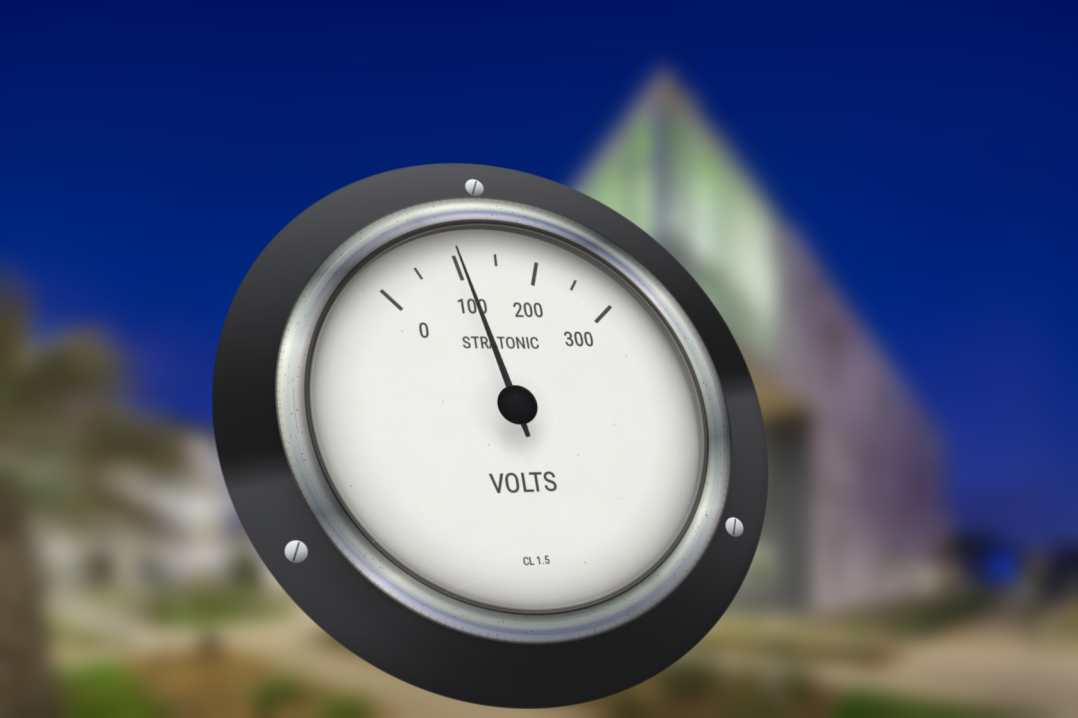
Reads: 100 V
